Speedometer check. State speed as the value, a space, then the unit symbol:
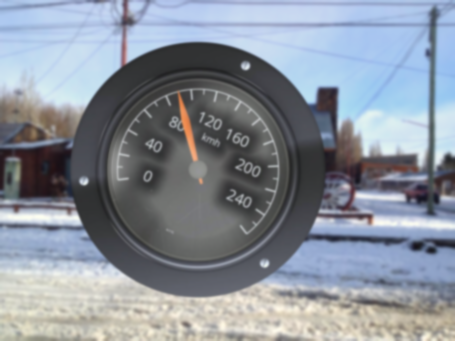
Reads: 90 km/h
